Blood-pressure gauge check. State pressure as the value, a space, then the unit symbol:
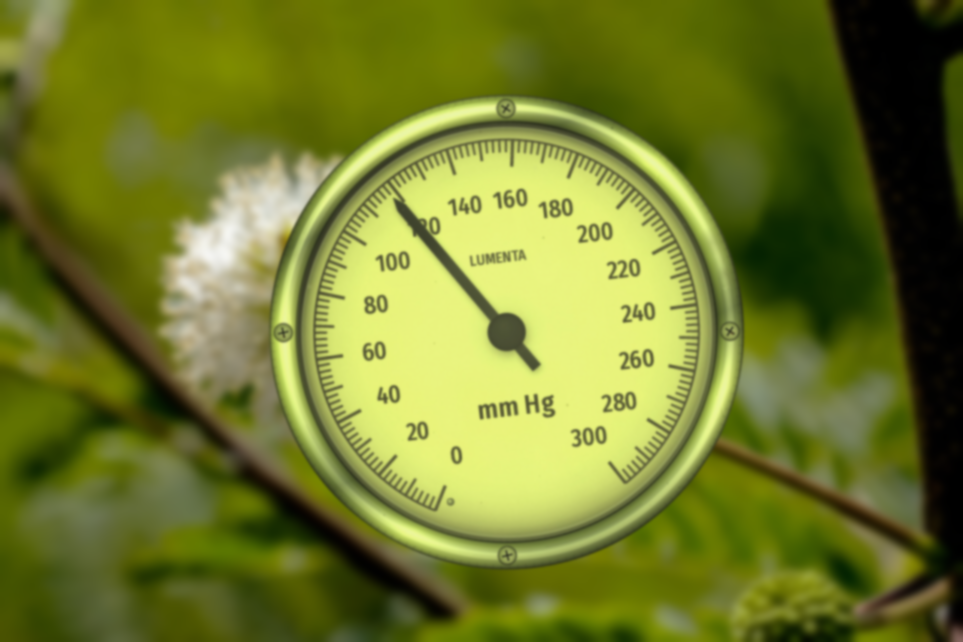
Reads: 118 mmHg
